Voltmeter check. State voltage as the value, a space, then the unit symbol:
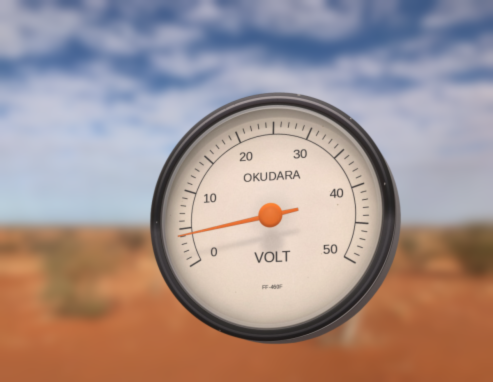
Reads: 4 V
